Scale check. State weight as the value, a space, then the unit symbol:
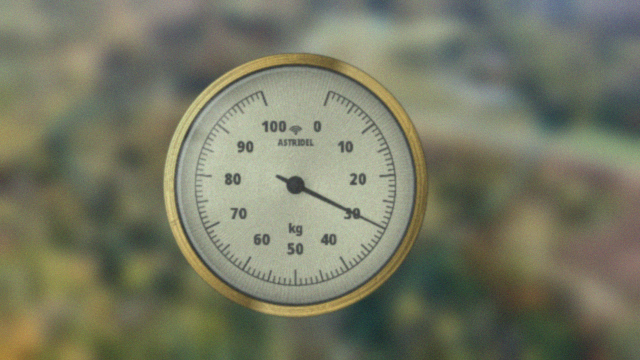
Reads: 30 kg
